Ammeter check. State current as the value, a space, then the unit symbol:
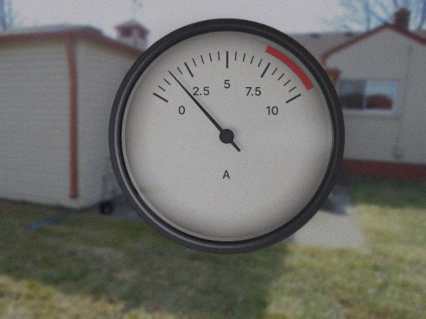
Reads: 1.5 A
